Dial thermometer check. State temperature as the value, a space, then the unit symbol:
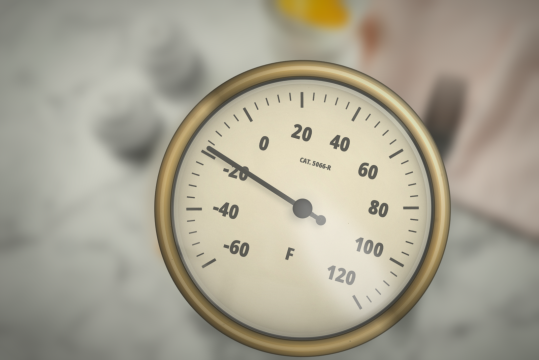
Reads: -18 °F
